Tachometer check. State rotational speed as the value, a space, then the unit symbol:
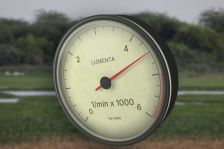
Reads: 4500 rpm
